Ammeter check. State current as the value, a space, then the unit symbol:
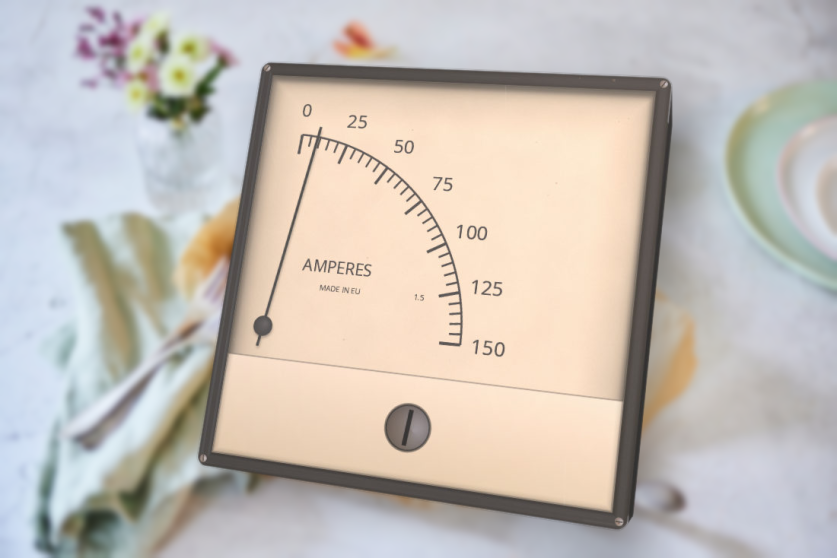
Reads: 10 A
